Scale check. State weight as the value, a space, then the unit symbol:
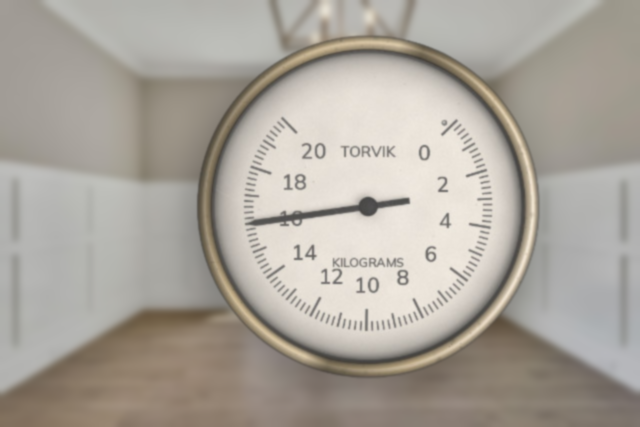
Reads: 16 kg
